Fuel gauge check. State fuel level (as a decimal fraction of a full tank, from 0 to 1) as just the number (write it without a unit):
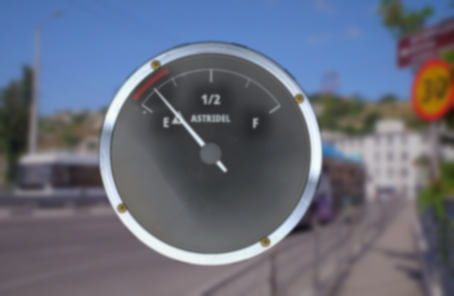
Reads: 0.125
